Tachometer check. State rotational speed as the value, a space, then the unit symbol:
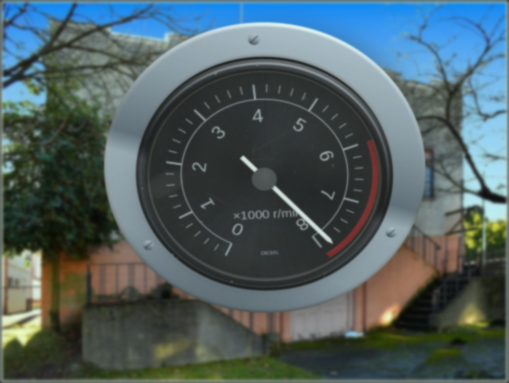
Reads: 7800 rpm
